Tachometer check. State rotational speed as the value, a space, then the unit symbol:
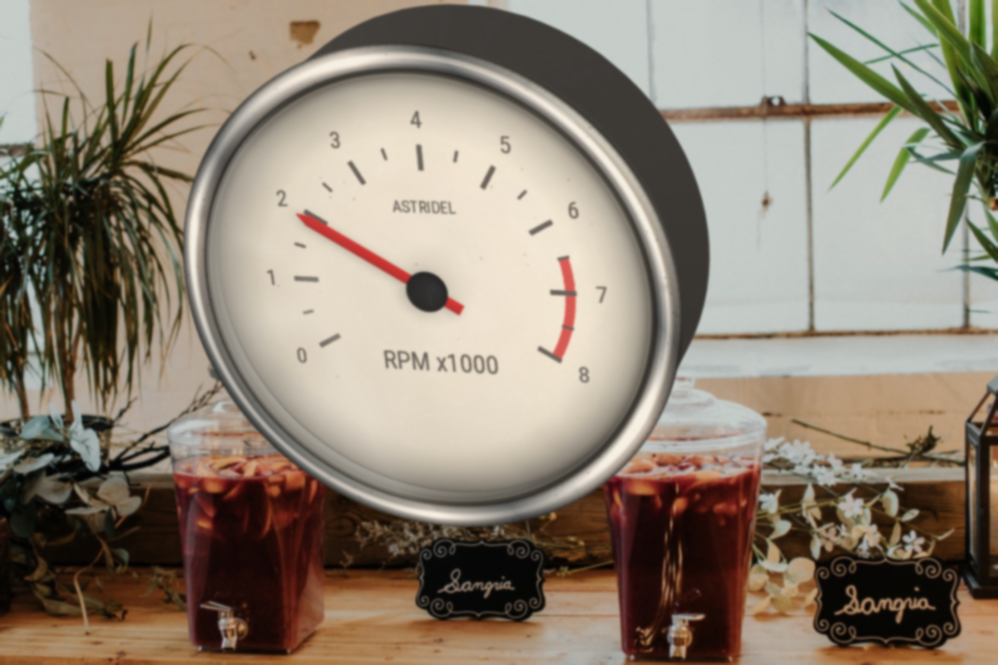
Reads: 2000 rpm
